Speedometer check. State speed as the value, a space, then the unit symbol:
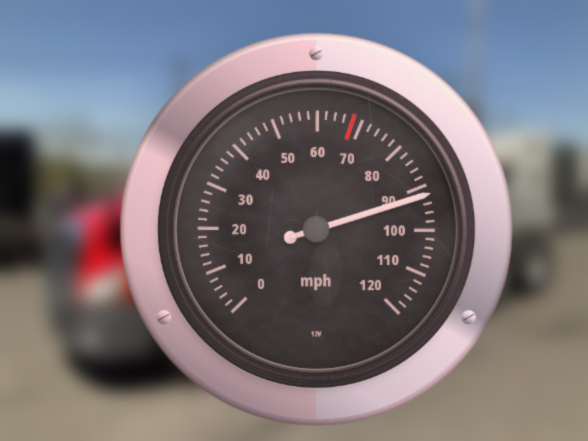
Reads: 92 mph
